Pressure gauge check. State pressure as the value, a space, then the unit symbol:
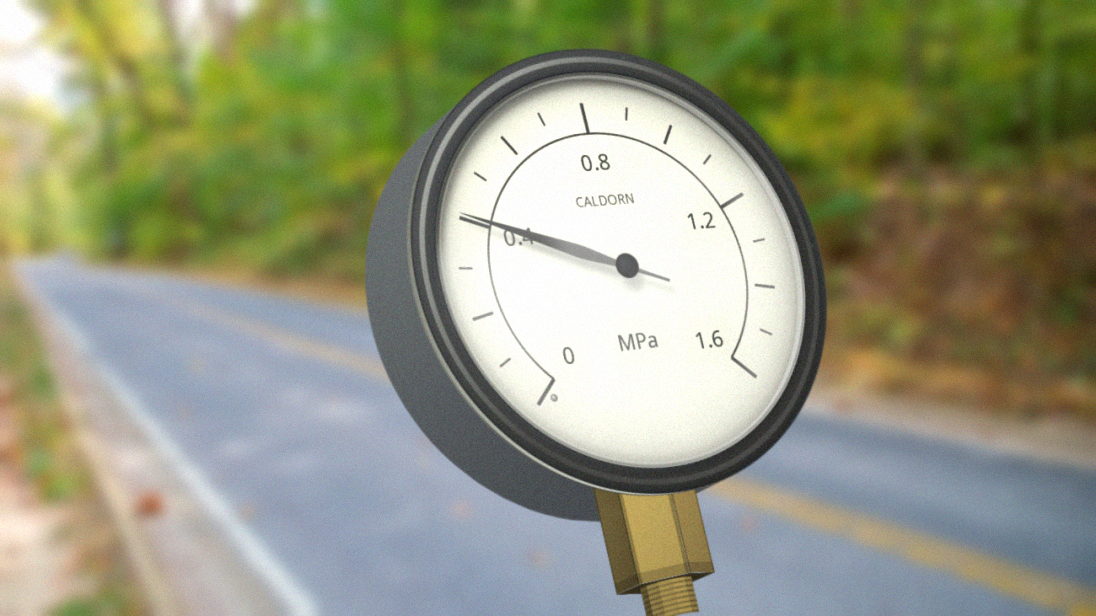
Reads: 0.4 MPa
